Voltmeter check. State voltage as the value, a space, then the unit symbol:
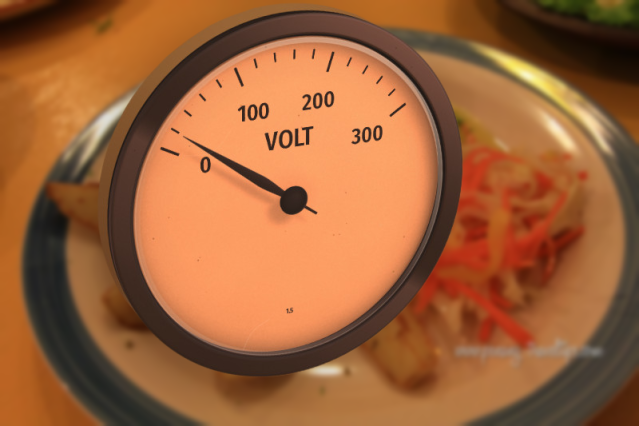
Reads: 20 V
